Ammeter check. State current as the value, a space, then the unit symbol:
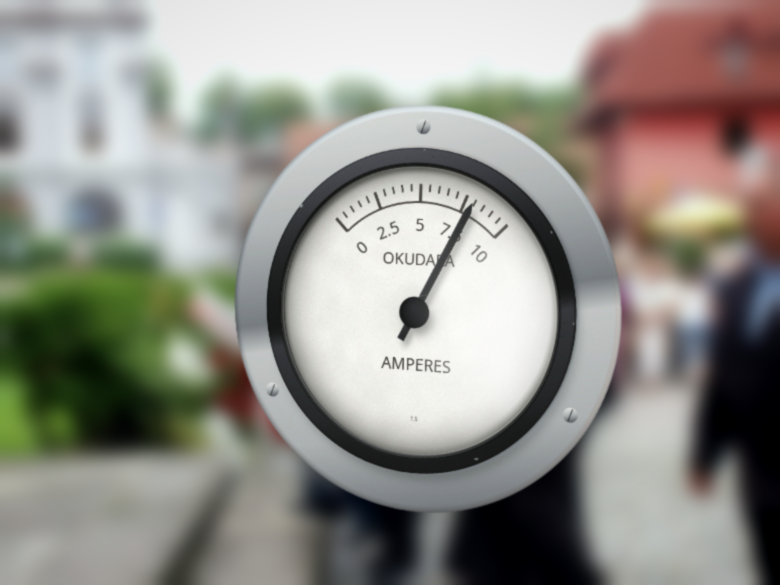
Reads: 8 A
